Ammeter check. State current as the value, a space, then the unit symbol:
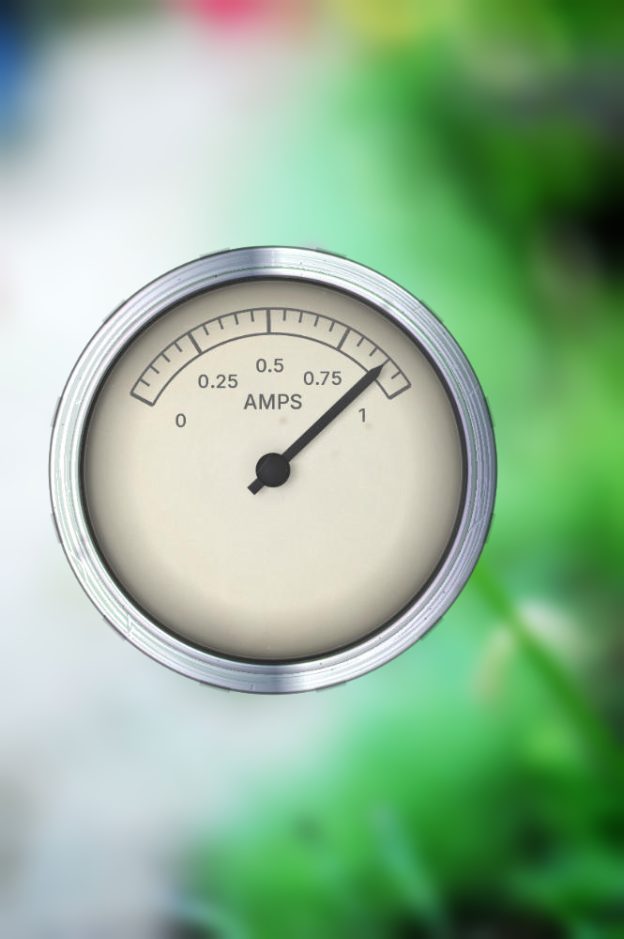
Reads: 0.9 A
